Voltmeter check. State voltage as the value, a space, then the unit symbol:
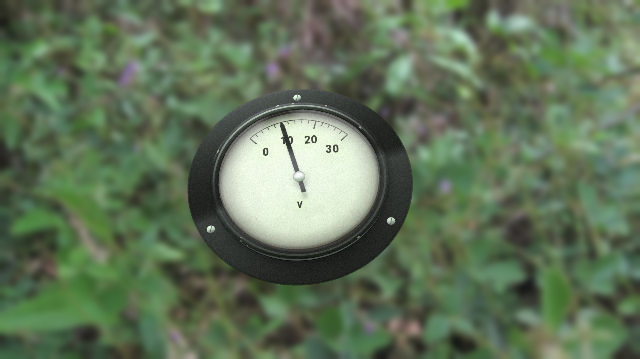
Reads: 10 V
